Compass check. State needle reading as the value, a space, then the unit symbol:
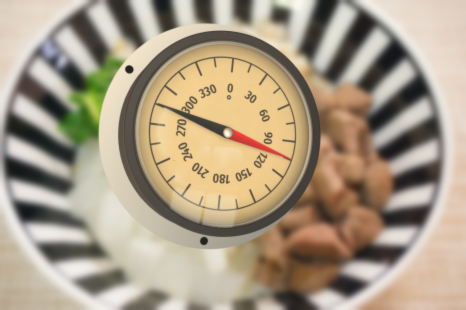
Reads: 105 °
